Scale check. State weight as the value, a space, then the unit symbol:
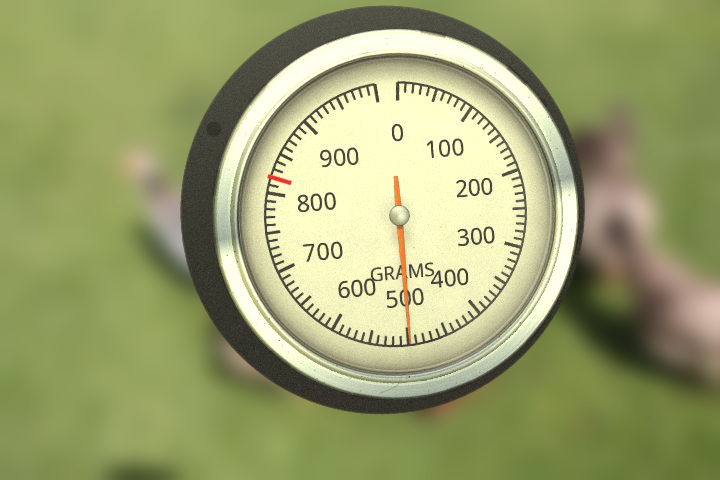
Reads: 500 g
